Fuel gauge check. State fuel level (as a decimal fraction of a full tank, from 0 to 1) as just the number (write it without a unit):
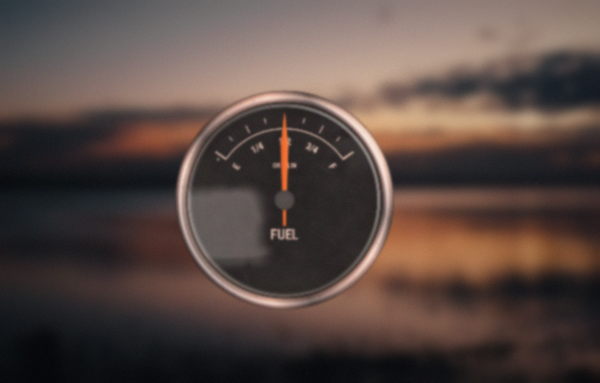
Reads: 0.5
